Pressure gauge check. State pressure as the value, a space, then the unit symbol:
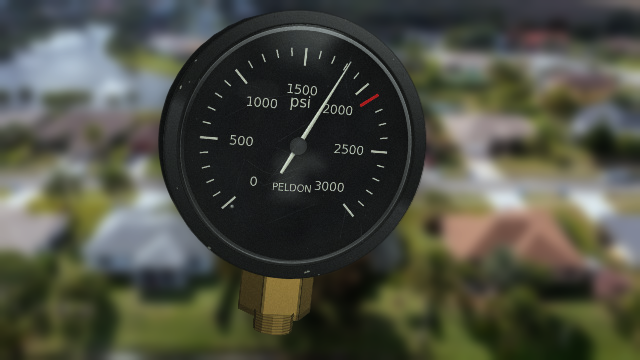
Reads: 1800 psi
